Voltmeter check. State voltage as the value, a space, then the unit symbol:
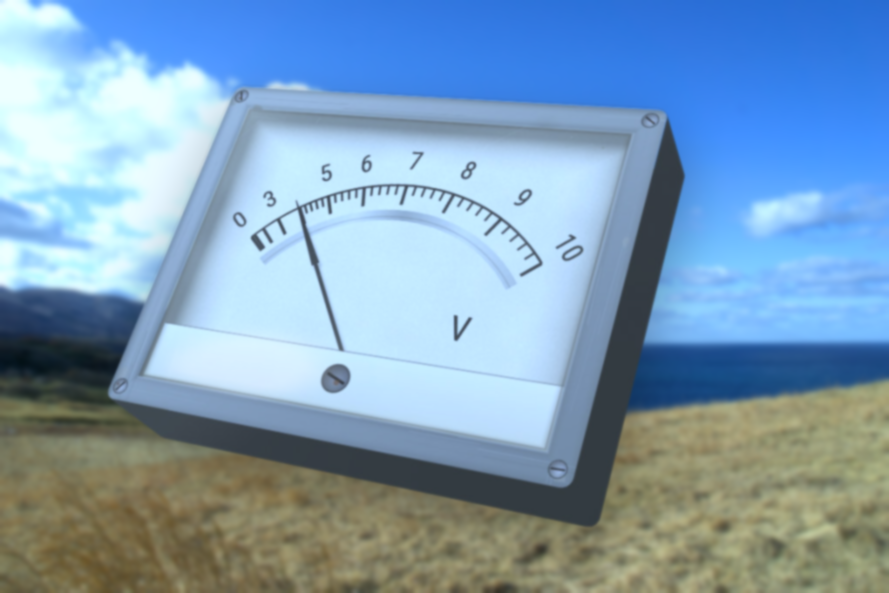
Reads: 4 V
